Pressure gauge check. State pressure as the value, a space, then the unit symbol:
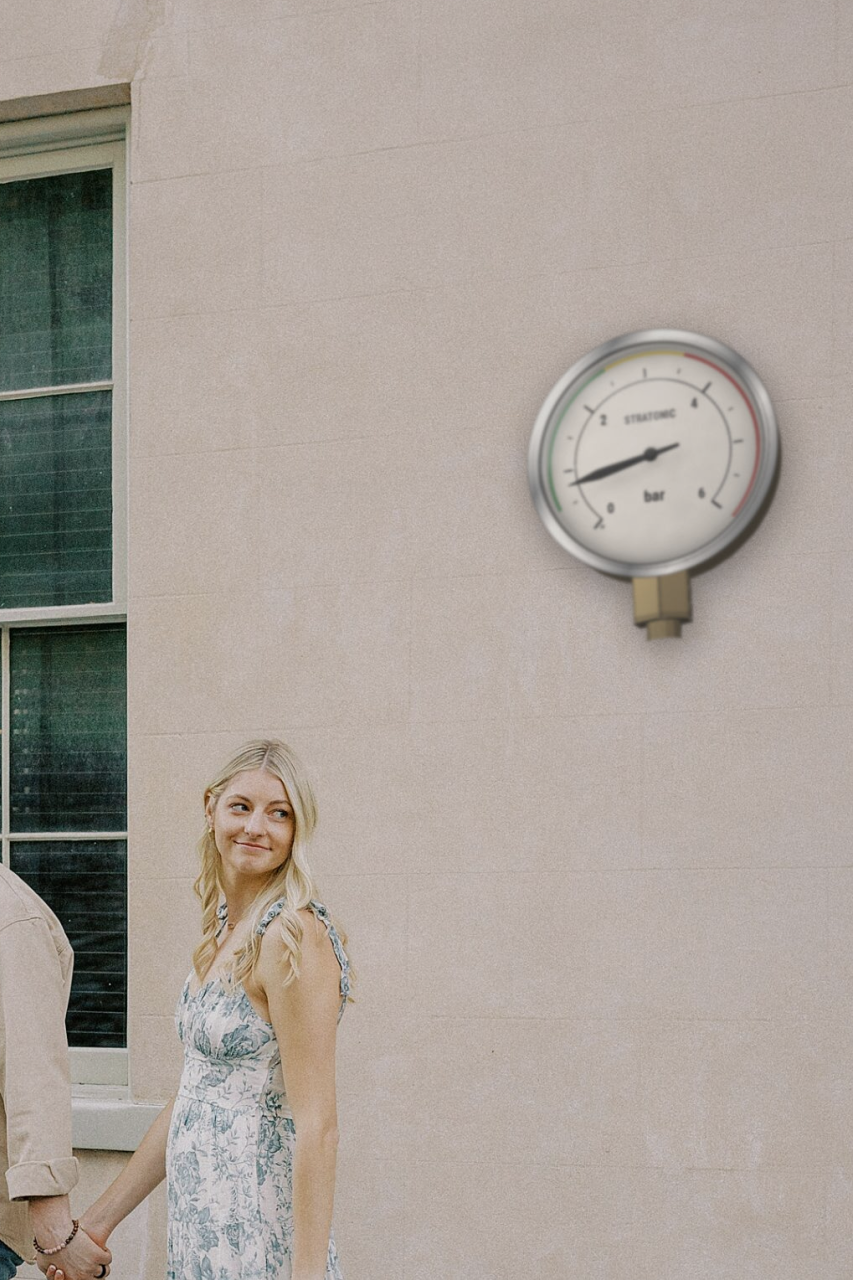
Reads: 0.75 bar
